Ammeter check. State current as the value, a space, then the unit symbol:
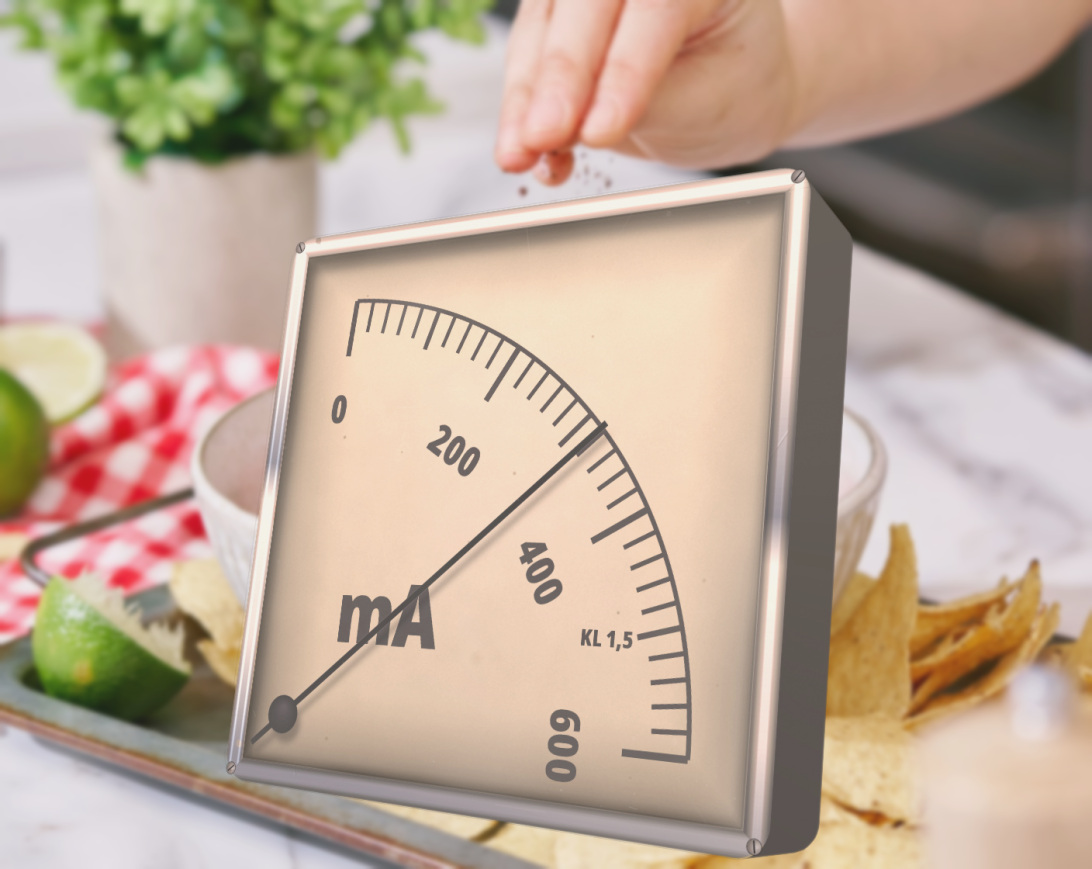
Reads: 320 mA
